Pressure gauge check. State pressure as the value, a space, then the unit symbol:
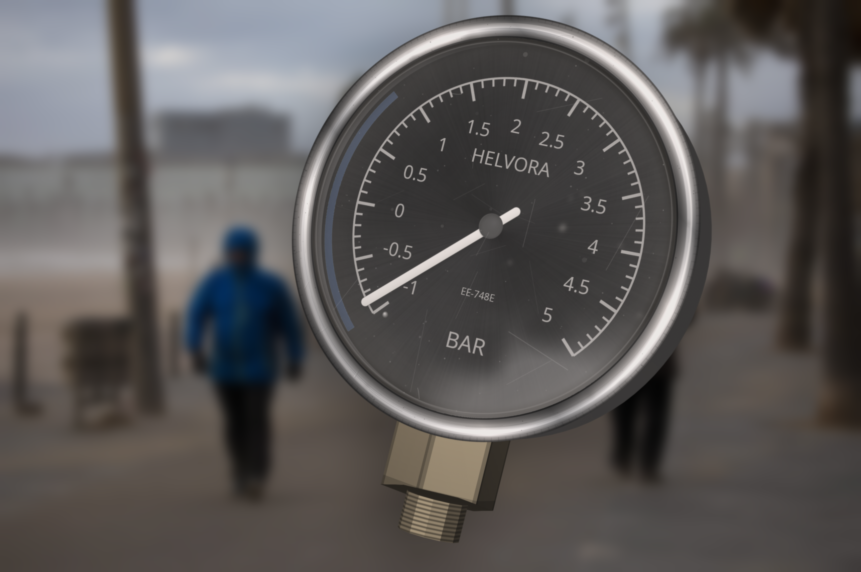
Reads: -0.9 bar
